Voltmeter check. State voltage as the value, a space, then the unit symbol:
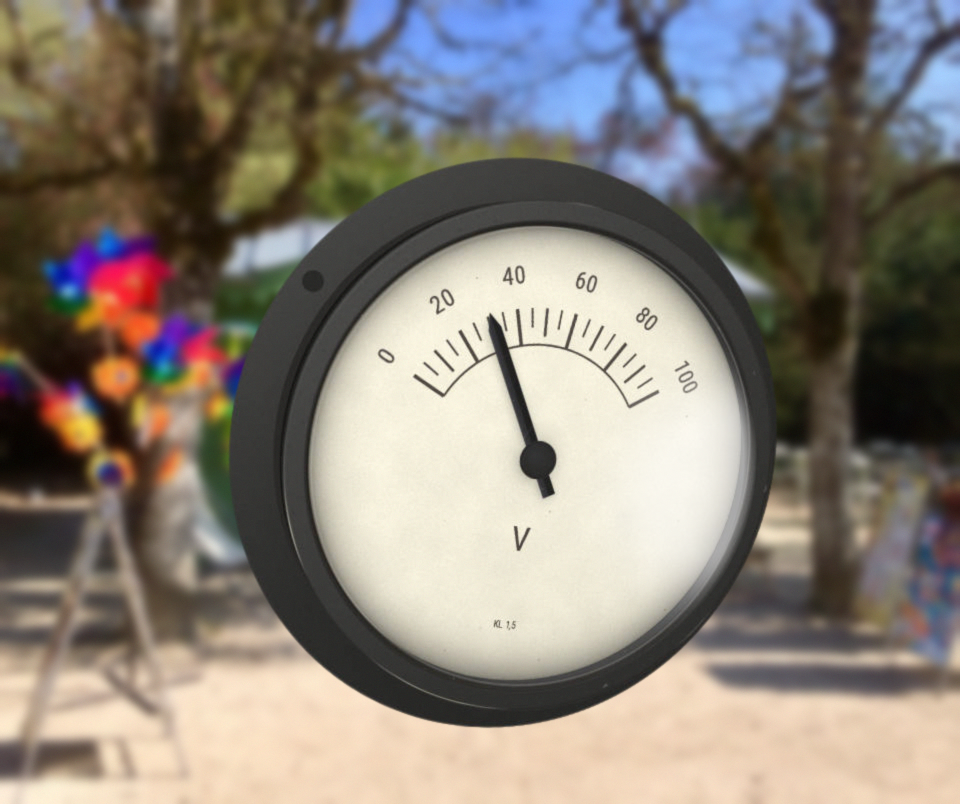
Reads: 30 V
